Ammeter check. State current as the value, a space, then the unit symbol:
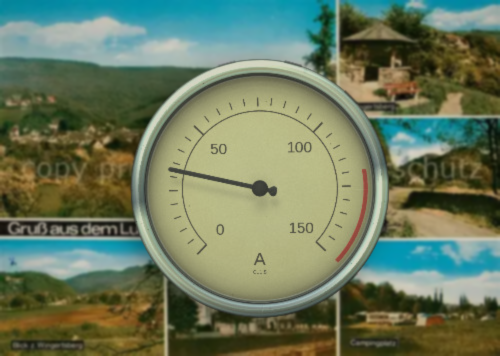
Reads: 32.5 A
